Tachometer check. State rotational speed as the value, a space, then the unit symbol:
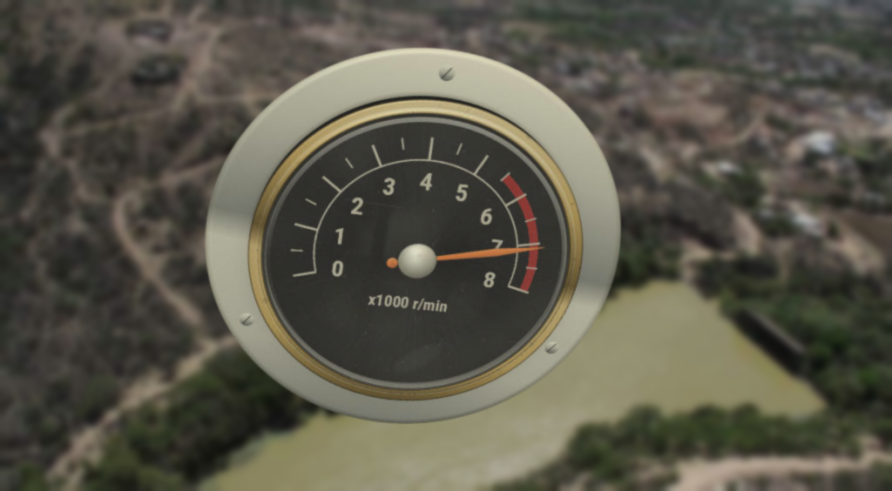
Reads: 7000 rpm
